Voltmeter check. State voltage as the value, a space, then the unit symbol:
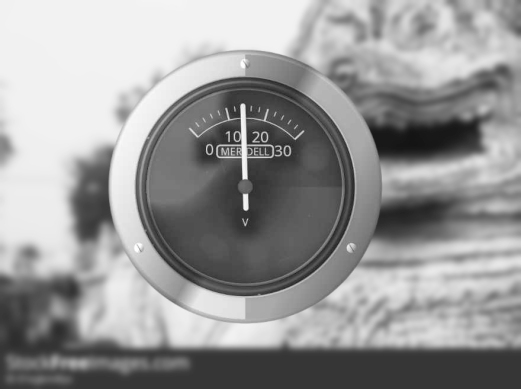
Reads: 14 V
